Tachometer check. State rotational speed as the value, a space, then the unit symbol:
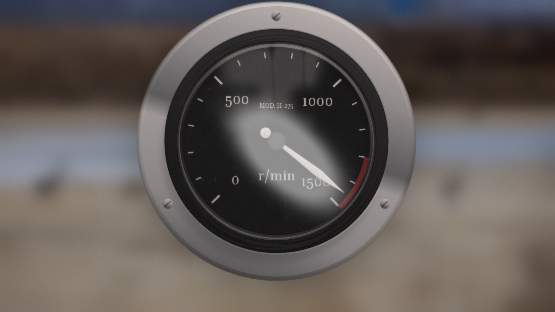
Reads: 1450 rpm
